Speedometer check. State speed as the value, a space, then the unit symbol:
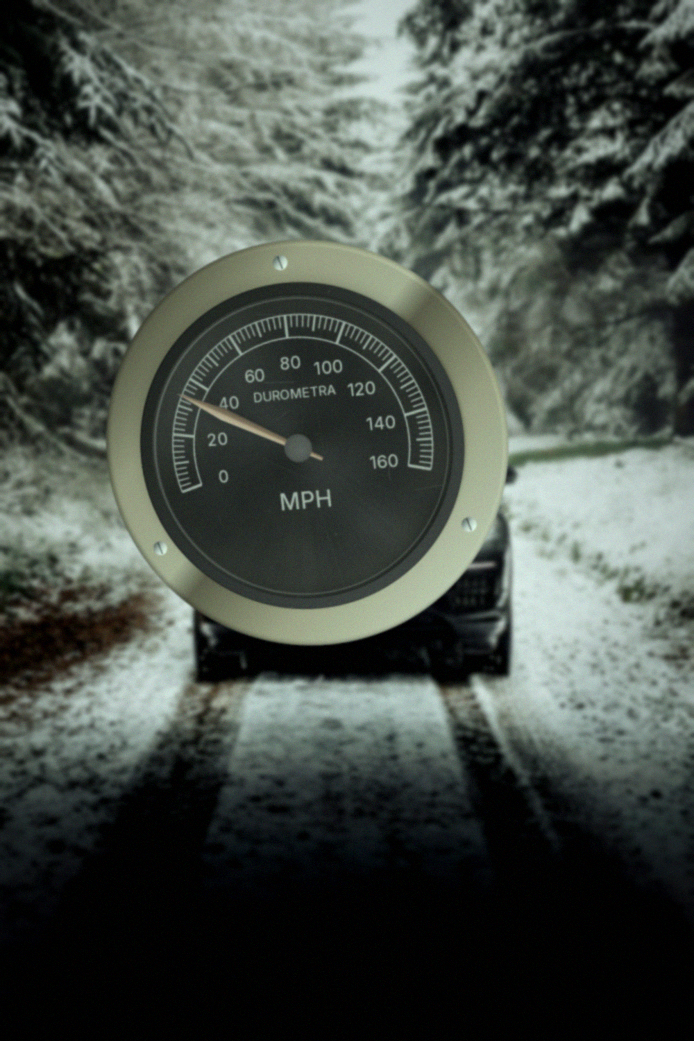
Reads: 34 mph
